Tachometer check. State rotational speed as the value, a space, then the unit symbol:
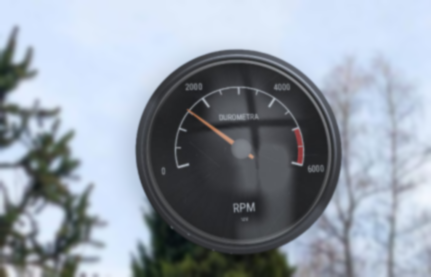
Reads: 1500 rpm
